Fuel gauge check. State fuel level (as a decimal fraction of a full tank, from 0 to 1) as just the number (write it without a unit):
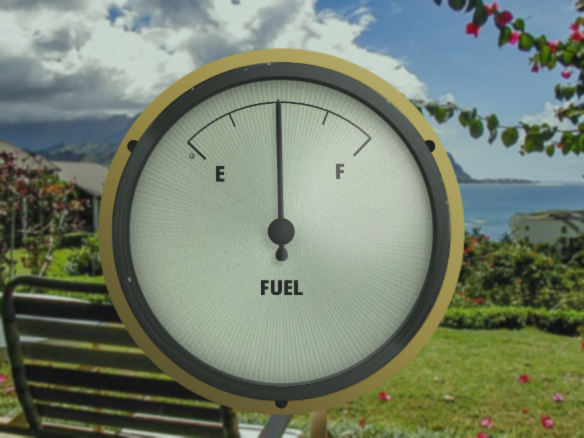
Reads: 0.5
